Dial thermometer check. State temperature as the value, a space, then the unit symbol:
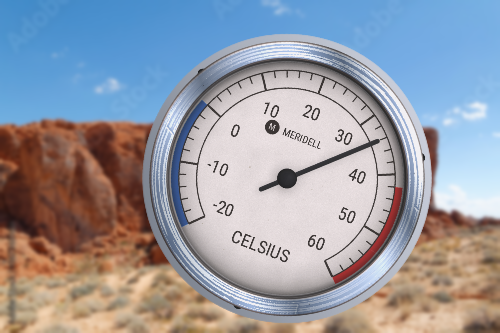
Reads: 34 °C
